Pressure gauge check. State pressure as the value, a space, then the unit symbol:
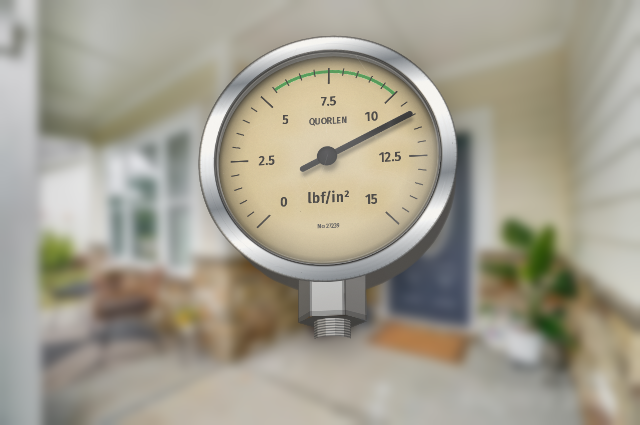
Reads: 11 psi
